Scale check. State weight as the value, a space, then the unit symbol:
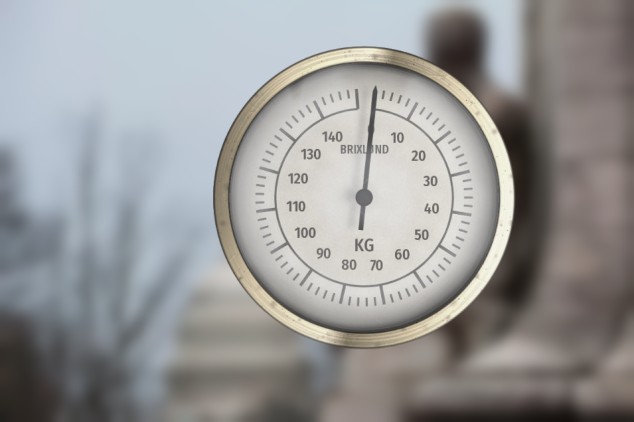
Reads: 0 kg
